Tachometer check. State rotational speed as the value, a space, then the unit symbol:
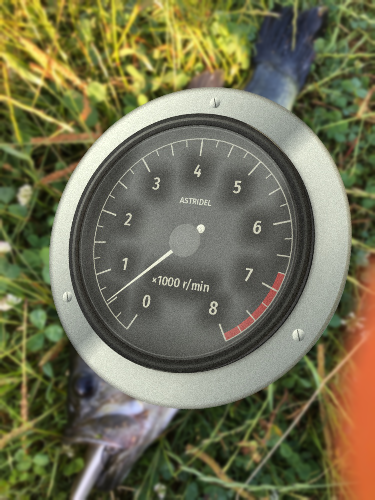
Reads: 500 rpm
